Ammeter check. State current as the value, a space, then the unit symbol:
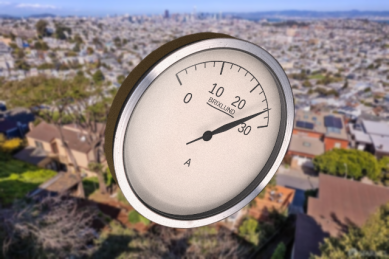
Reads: 26 A
